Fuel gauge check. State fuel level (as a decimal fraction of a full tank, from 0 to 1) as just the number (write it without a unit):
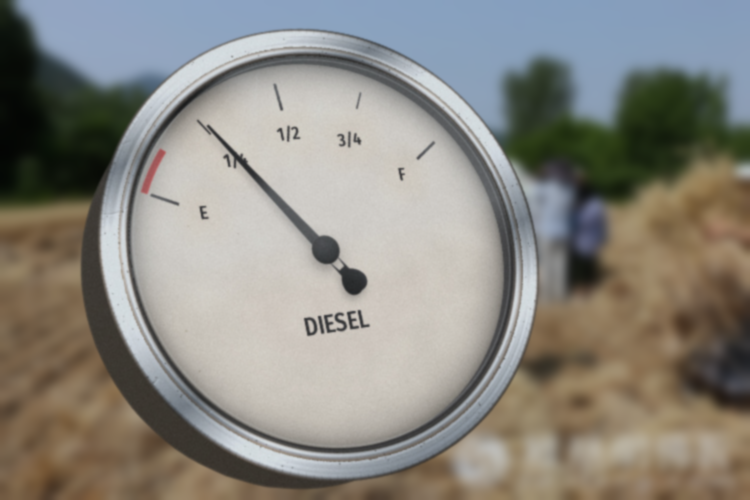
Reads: 0.25
